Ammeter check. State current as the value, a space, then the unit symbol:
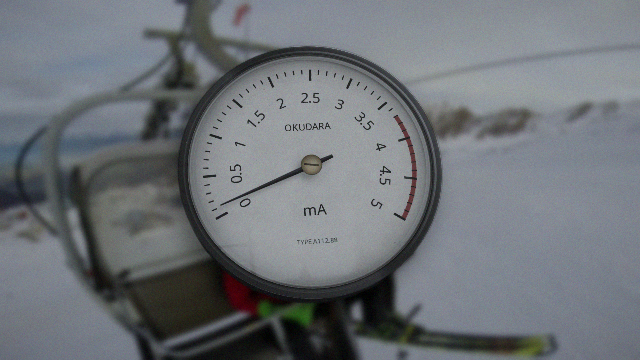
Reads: 0.1 mA
